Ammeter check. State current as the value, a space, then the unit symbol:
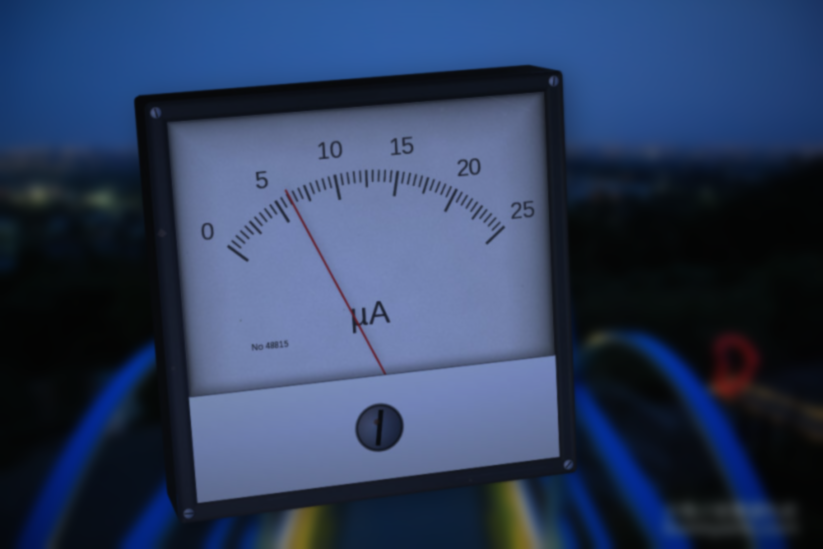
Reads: 6 µA
